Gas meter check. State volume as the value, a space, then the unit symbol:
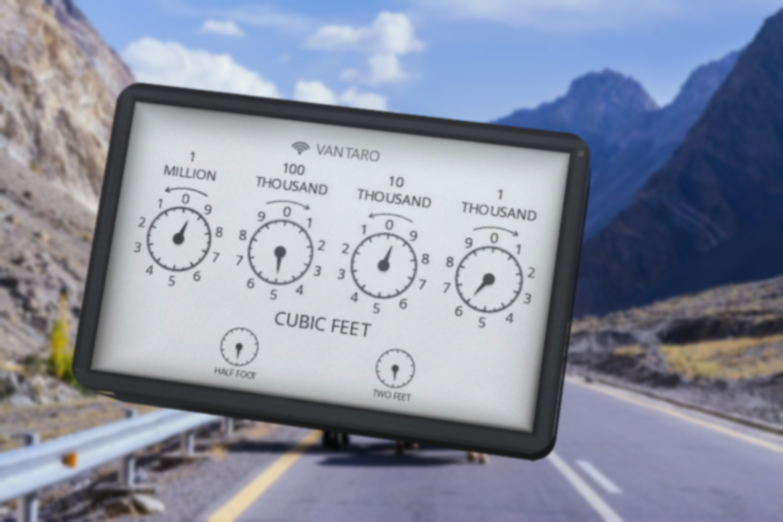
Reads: 949600 ft³
